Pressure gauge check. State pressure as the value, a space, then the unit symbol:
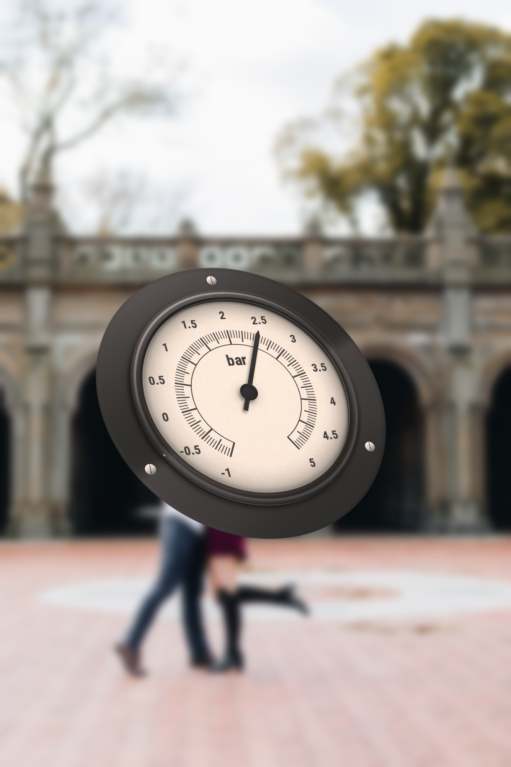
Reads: 2.5 bar
